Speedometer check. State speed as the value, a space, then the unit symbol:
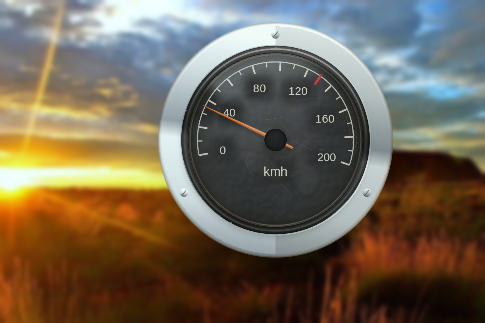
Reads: 35 km/h
